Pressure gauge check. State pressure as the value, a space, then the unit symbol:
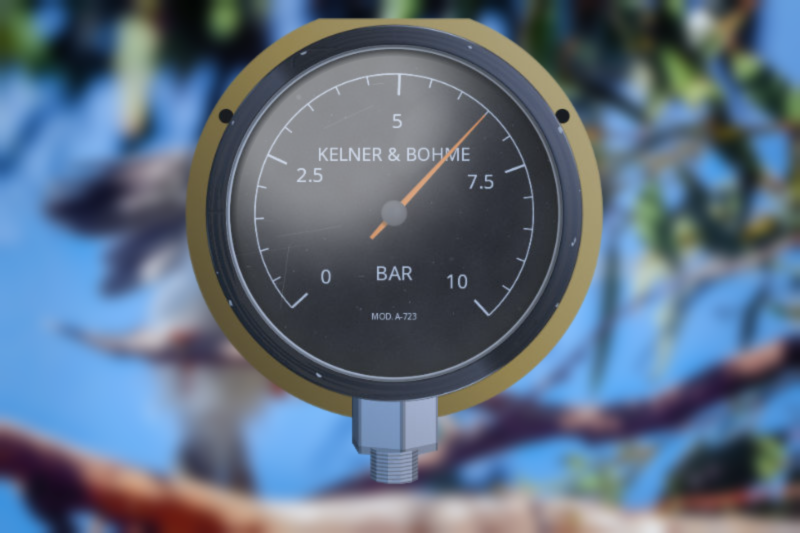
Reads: 6.5 bar
